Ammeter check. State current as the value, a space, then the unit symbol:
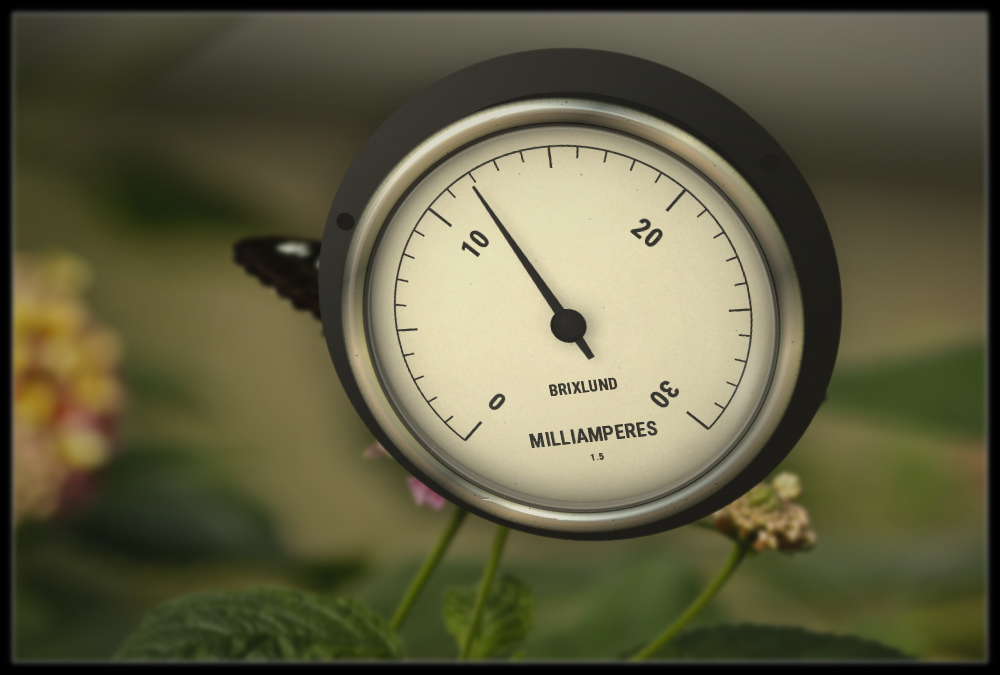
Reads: 12 mA
